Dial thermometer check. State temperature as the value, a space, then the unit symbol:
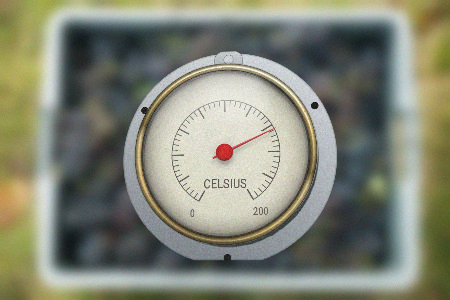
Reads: 144 °C
